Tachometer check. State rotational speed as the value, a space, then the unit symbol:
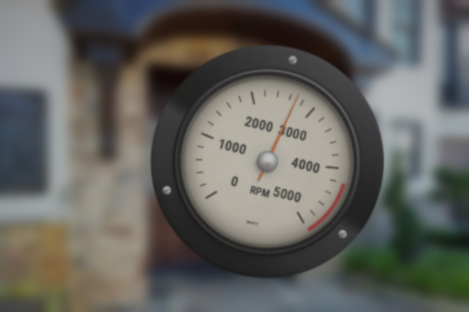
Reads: 2700 rpm
